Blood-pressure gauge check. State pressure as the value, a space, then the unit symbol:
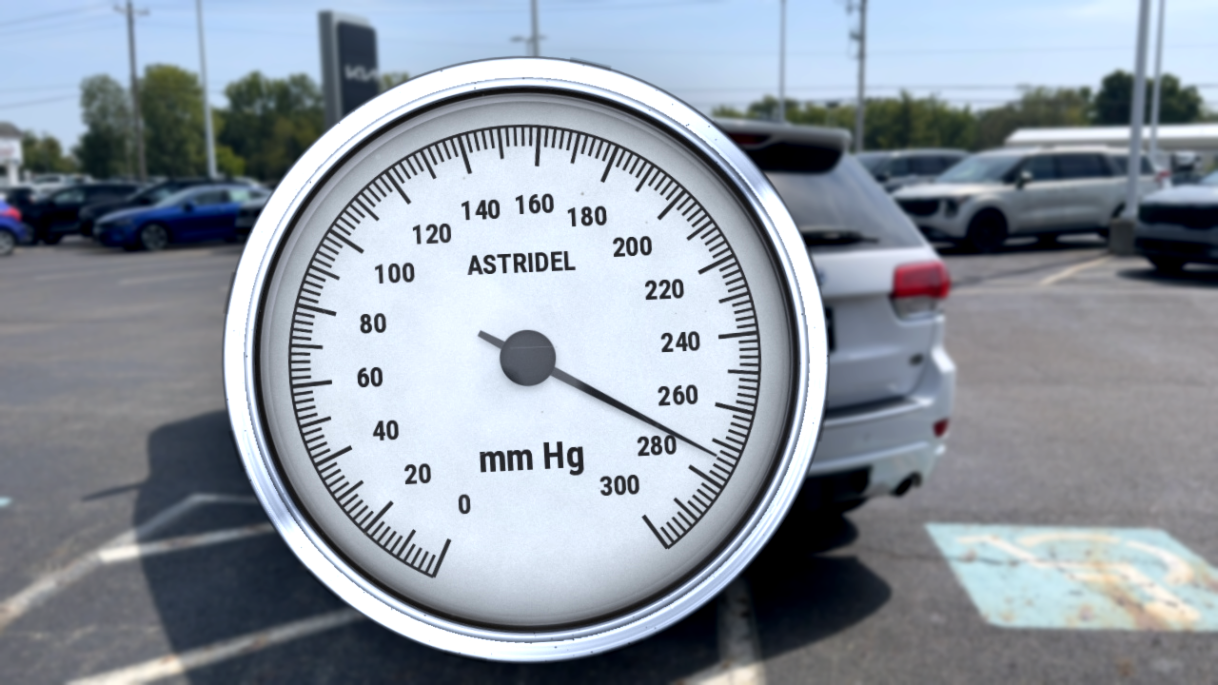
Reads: 274 mmHg
